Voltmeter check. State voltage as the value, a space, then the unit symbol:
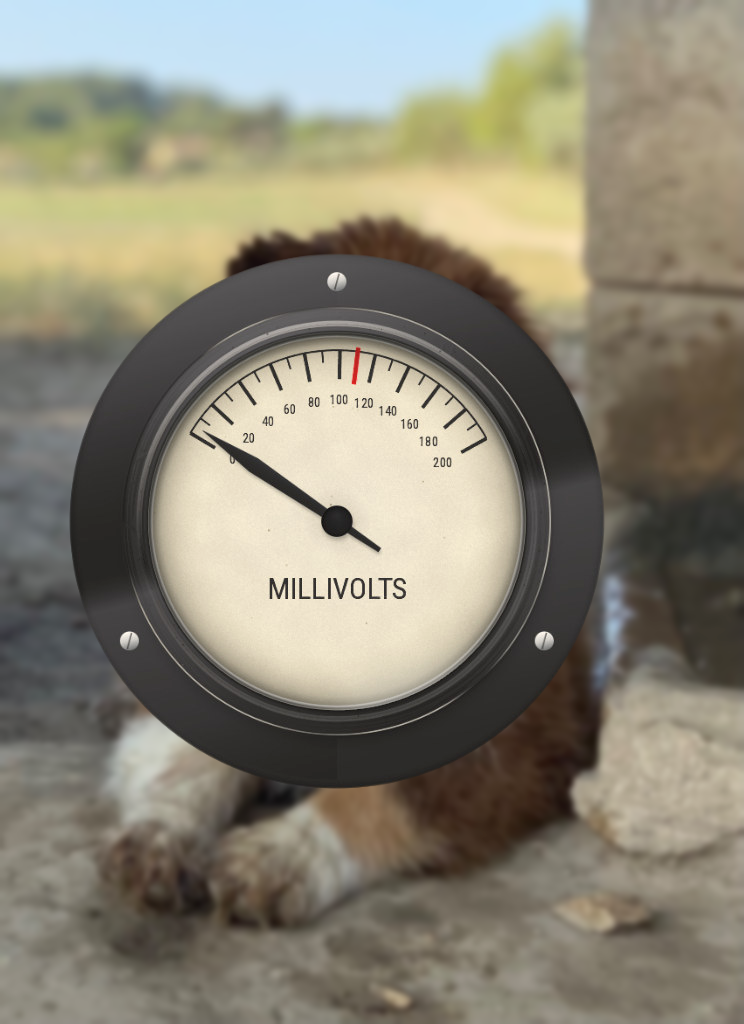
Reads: 5 mV
